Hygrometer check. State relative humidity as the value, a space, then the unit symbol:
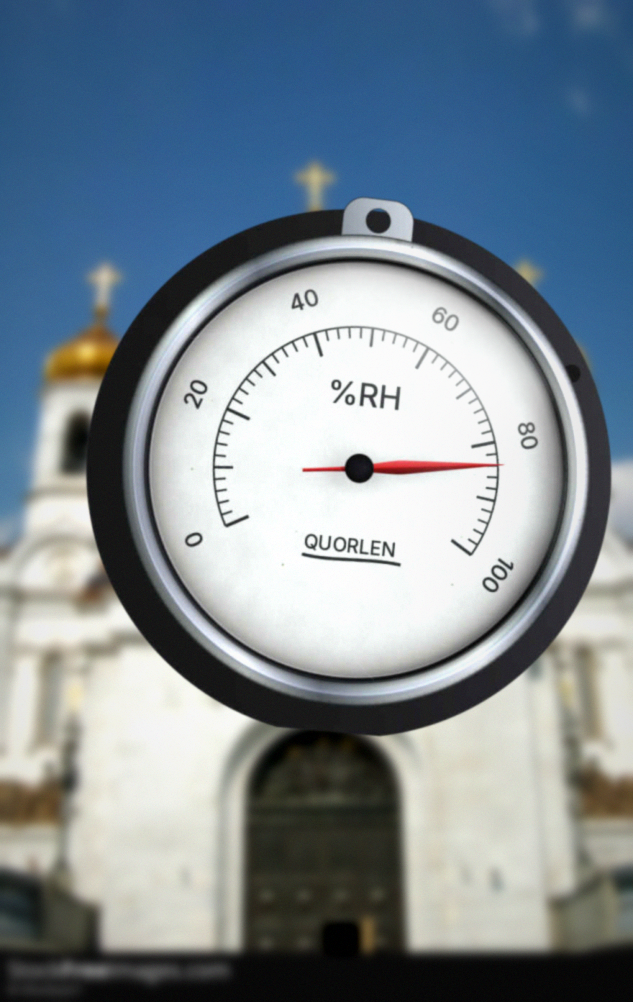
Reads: 84 %
